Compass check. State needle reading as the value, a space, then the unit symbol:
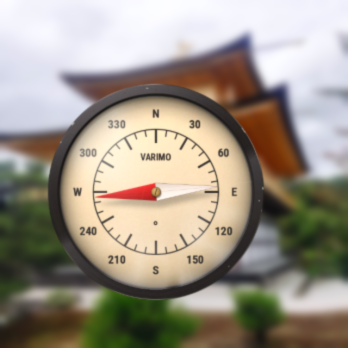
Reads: 265 °
